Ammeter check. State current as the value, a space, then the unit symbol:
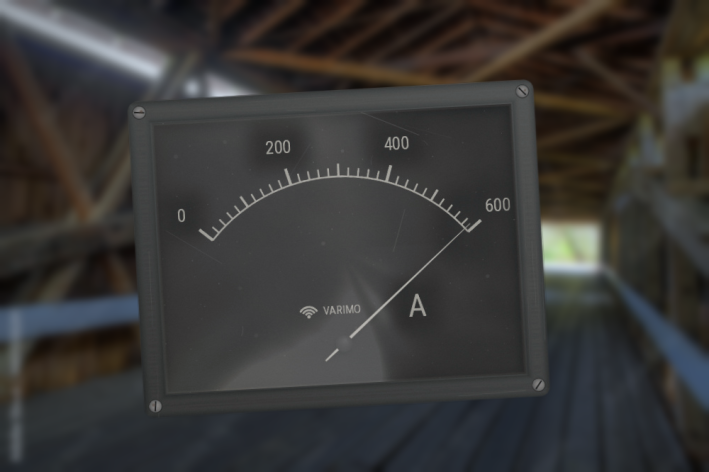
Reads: 590 A
